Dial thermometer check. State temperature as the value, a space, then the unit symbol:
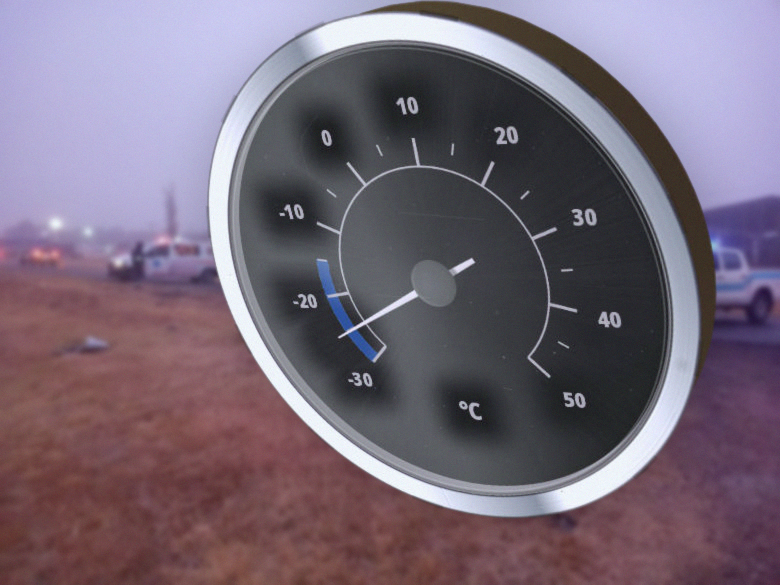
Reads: -25 °C
